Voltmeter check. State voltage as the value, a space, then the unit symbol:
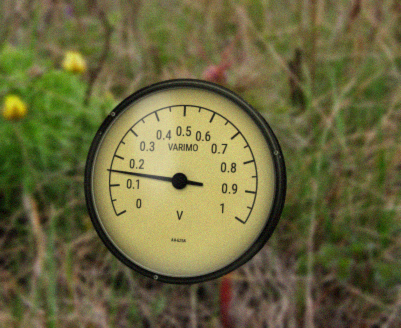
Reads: 0.15 V
